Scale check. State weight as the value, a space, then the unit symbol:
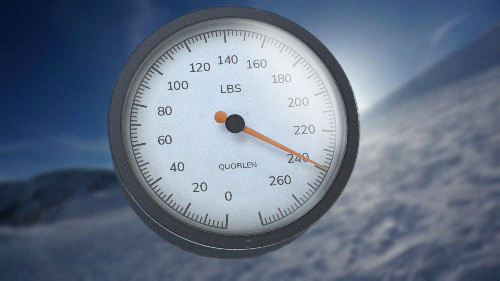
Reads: 240 lb
